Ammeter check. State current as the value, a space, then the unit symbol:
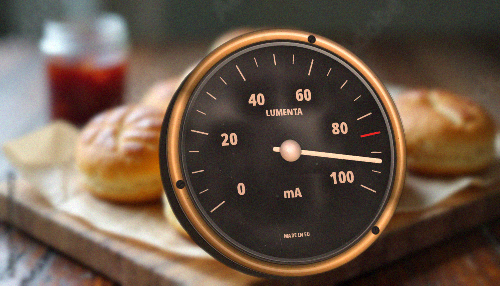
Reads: 92.5 mA
